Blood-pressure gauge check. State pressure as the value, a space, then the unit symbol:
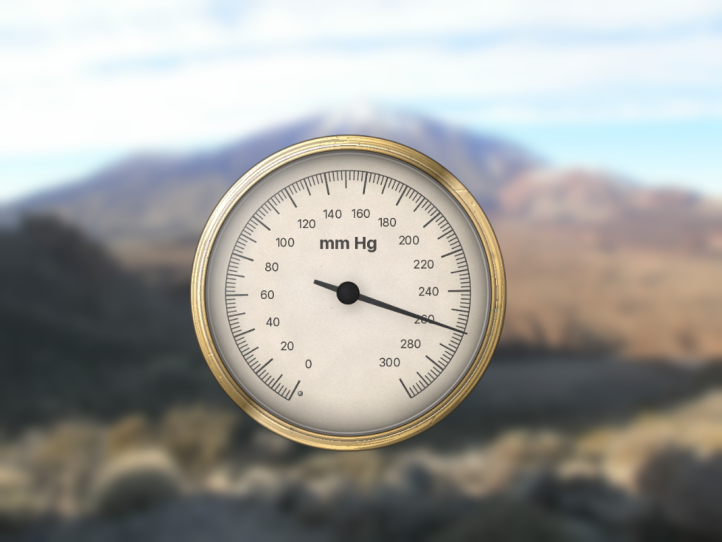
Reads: 260 mmHg
